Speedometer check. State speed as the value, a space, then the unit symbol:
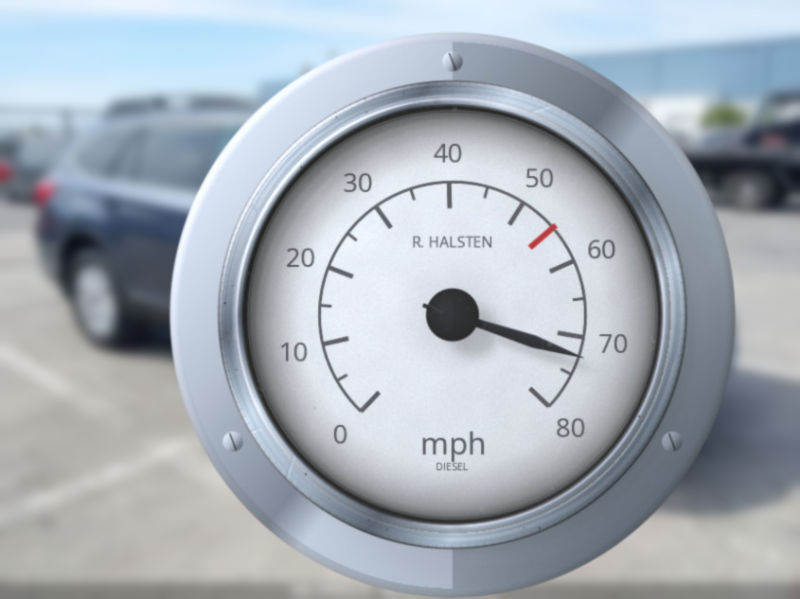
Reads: 72.5 mph
